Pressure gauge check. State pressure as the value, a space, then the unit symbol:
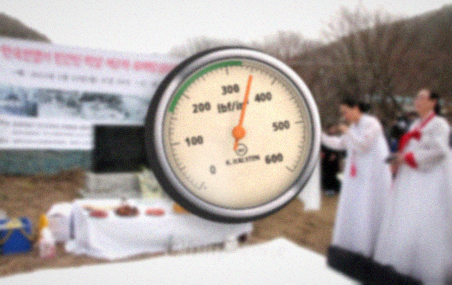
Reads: 350 psi
